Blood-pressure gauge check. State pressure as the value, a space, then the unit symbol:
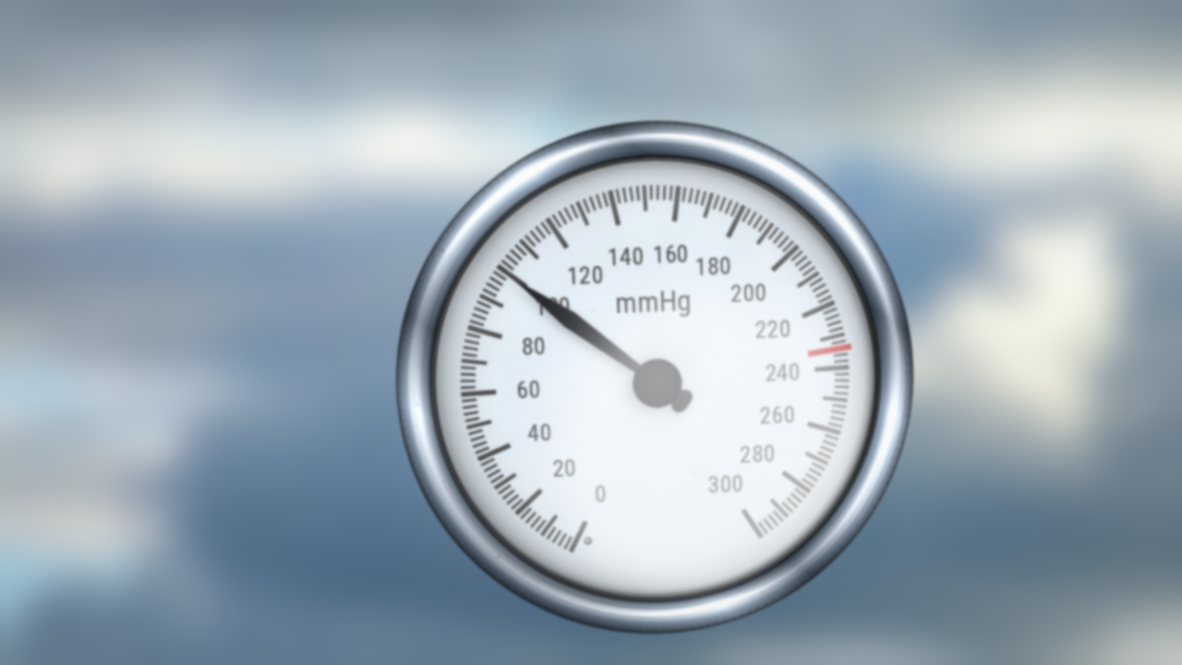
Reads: 100 mmHg
